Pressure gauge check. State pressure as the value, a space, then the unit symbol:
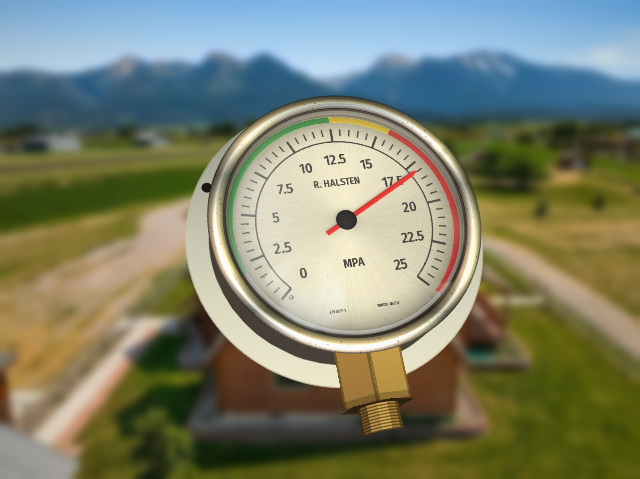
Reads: 18 MPa
